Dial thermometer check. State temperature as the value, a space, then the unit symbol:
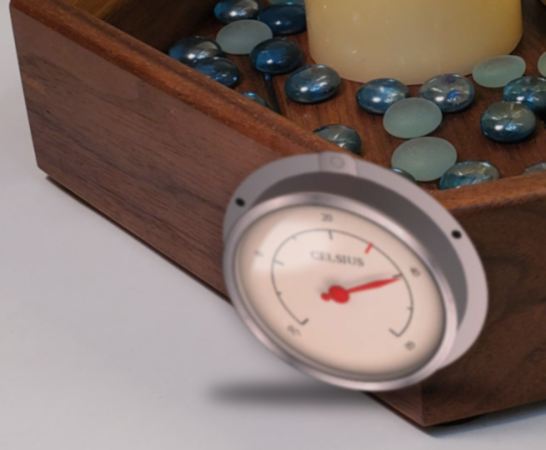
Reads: 40 °C
